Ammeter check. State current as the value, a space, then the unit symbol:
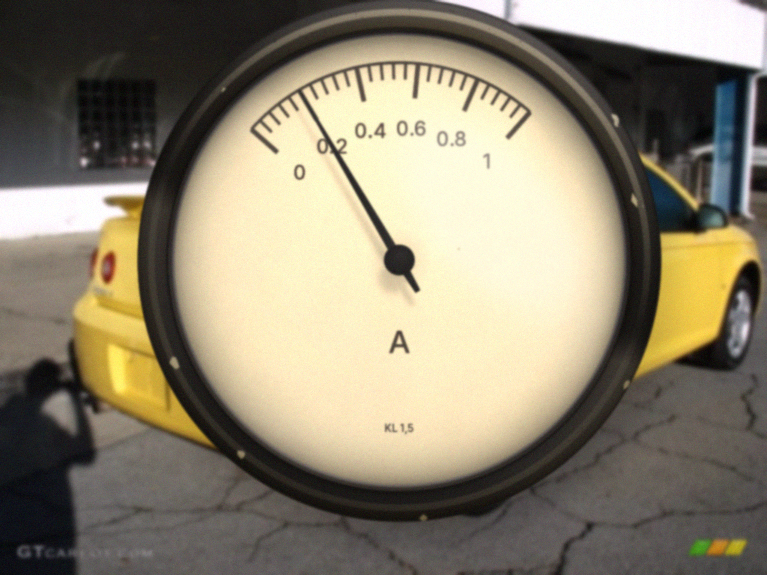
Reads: 0.2 A
